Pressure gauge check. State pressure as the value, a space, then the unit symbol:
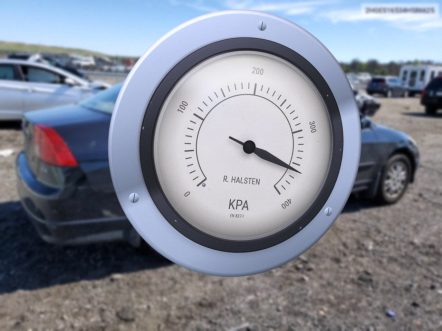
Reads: 360 kPa
